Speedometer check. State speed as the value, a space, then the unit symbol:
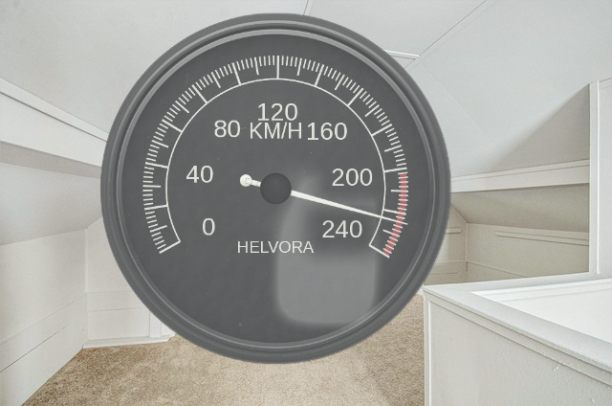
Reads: 224 km/h
